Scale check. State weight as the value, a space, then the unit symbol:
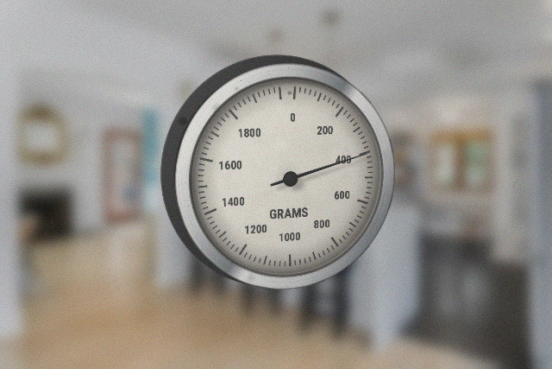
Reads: 400 g
